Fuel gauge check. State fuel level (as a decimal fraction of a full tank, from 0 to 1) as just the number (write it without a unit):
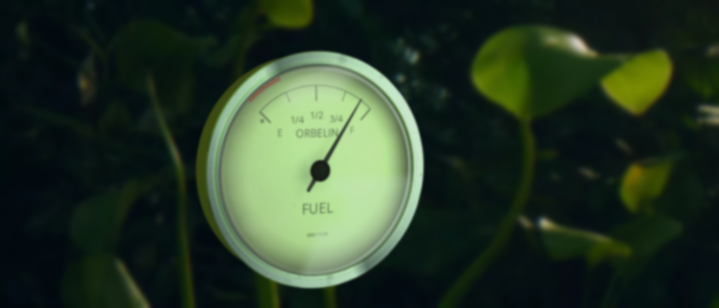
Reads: 0.875
